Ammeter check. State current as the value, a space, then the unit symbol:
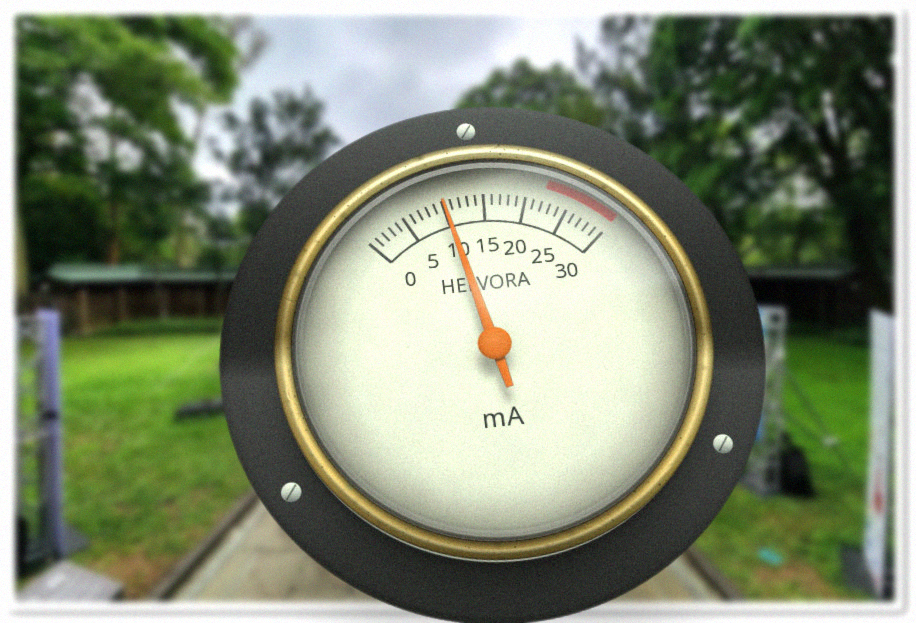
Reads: 10 mA
